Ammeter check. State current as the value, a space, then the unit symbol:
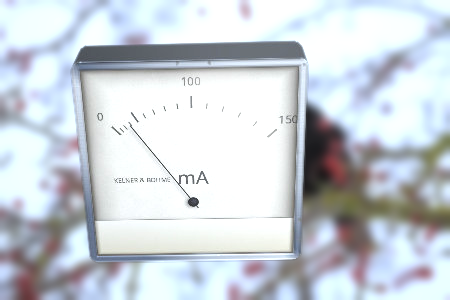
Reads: 40 mA
